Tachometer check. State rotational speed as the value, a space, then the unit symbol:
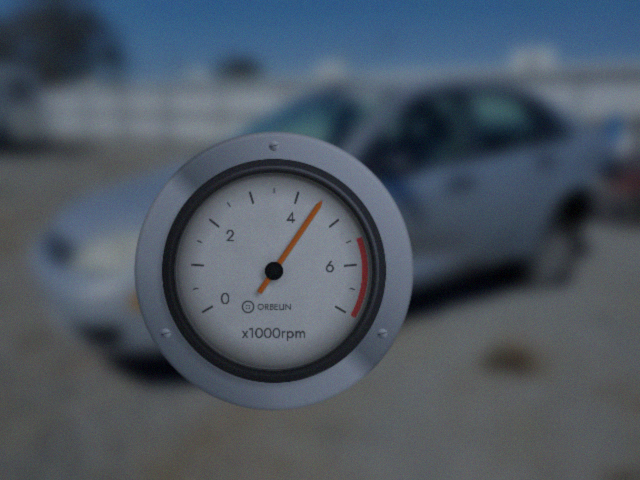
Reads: 4500 rpm
